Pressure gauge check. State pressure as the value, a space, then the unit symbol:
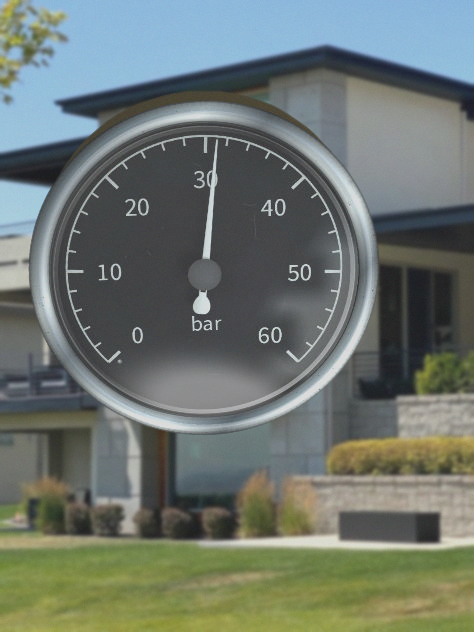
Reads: 31 bar
